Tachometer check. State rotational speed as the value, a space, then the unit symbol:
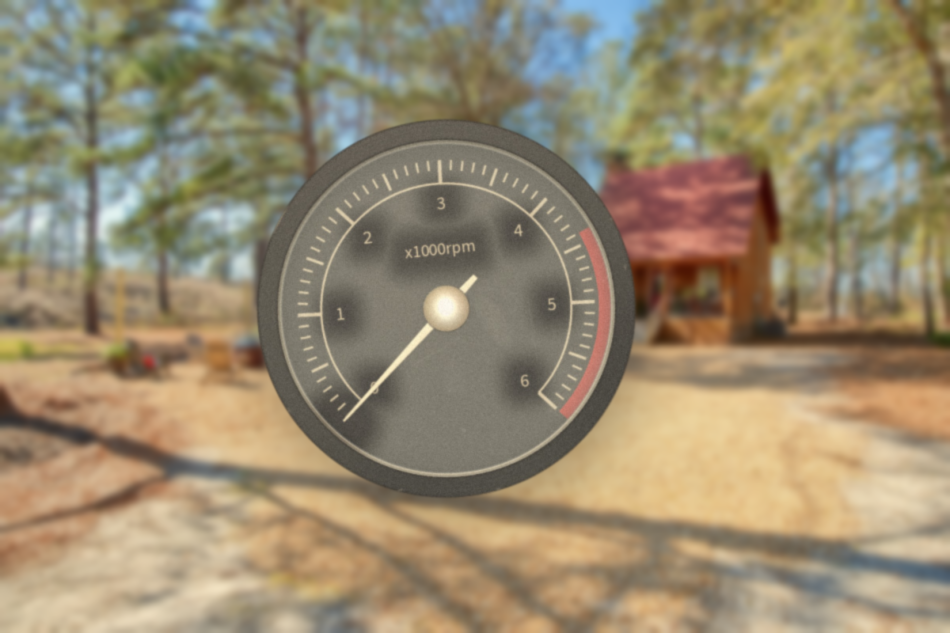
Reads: 0 rpm
